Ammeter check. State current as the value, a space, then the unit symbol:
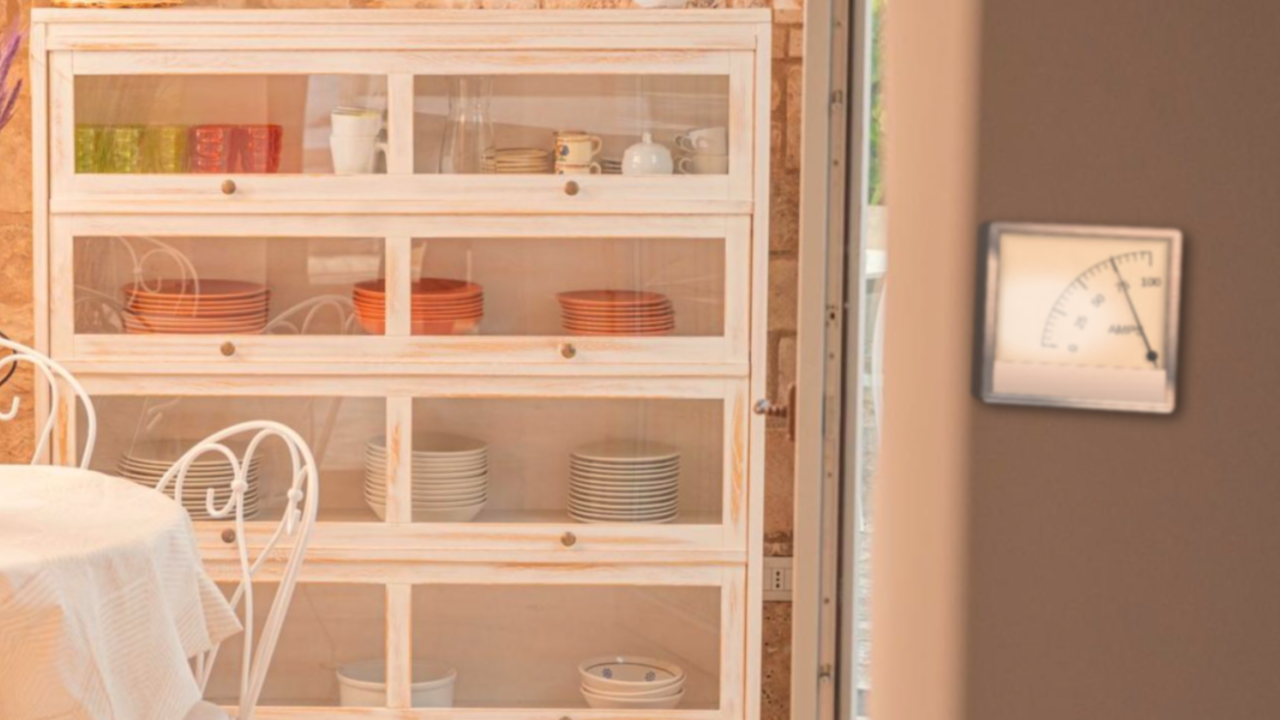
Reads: 75 A
